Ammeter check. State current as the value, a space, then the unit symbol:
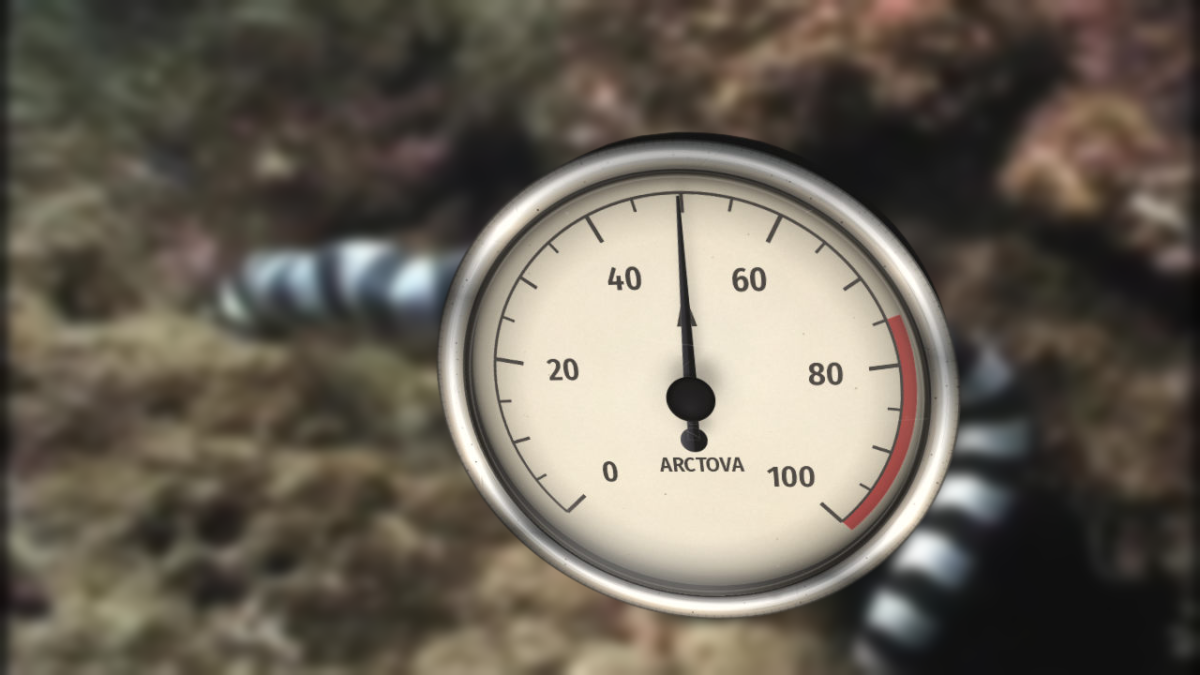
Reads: 50 A
